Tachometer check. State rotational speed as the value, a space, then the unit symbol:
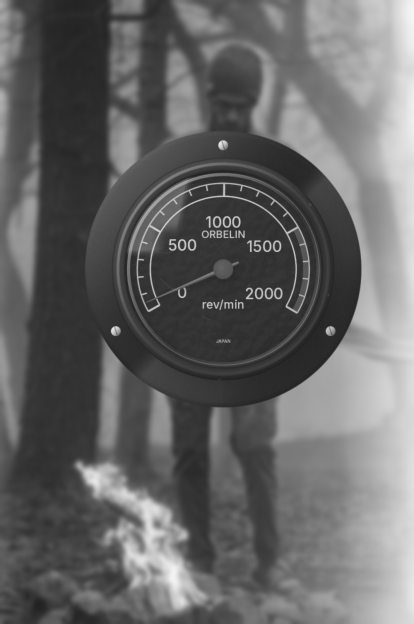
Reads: 50 rpm
